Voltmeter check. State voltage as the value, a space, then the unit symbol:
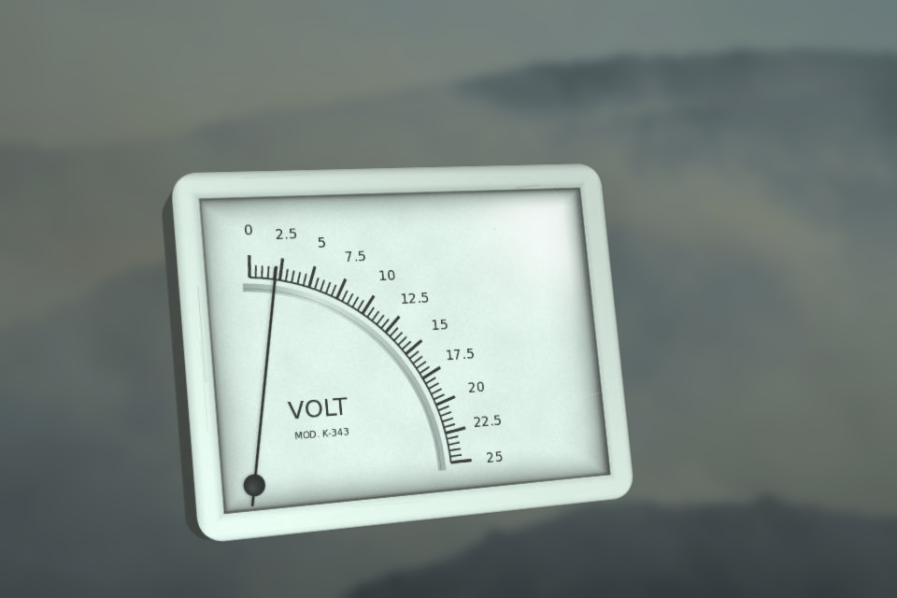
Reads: 2 V
